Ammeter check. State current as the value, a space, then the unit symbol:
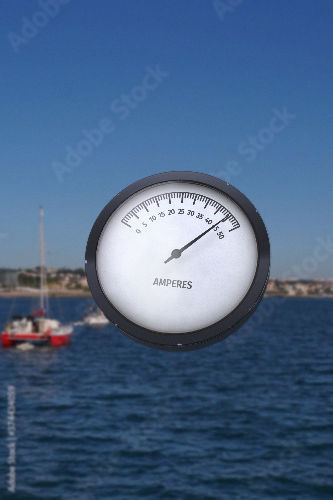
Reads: 45 A
